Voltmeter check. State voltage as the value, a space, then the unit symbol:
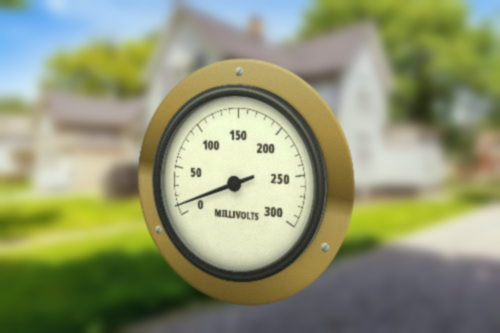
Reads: 10 mV
